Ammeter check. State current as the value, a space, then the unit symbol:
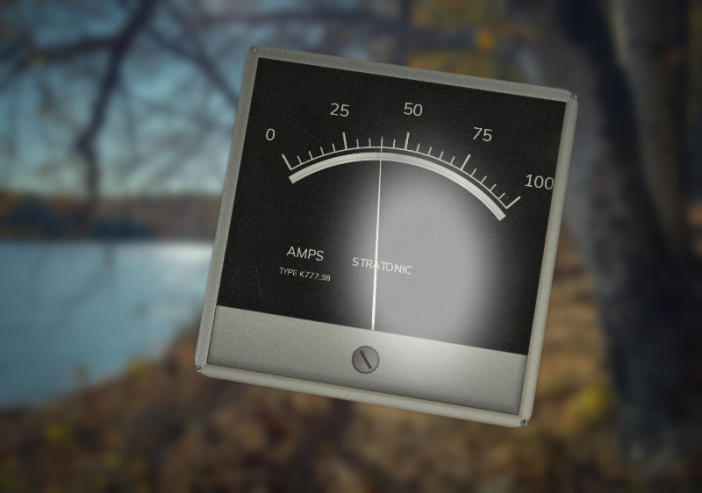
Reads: 40 A
